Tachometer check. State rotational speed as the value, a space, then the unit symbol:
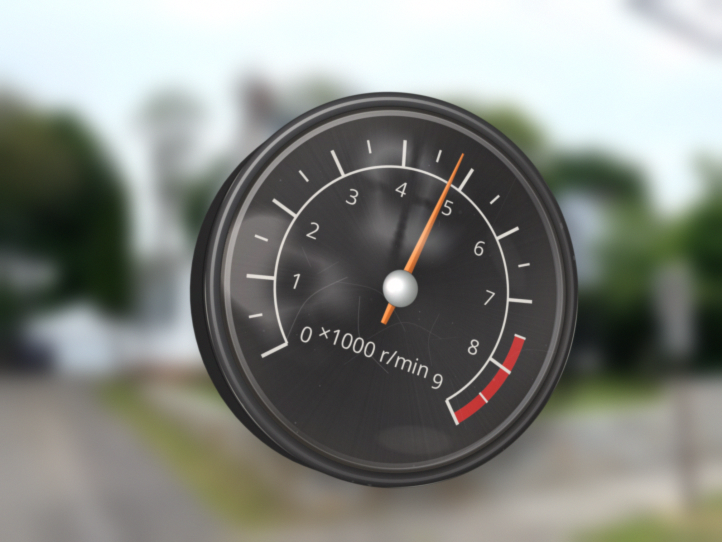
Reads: 4750 rpm
